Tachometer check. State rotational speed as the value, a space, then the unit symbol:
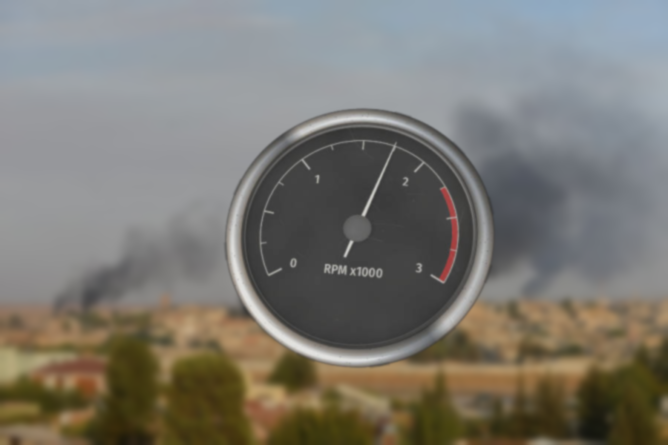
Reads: 1750 rpm
